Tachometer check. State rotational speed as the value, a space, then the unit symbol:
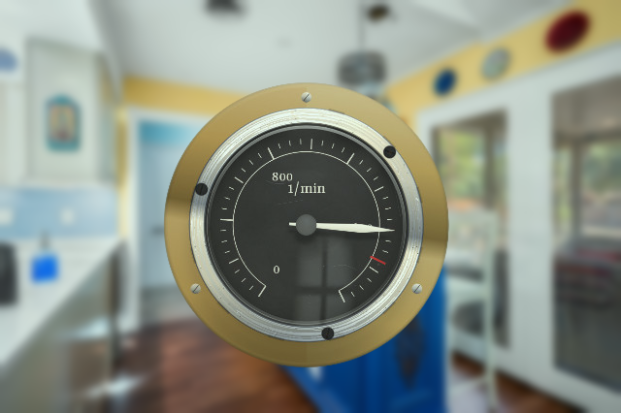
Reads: 1600 rpm
